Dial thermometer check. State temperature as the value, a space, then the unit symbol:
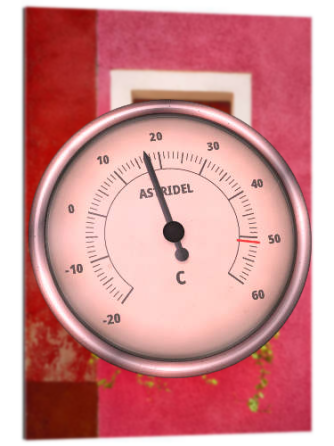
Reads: 17 °C
